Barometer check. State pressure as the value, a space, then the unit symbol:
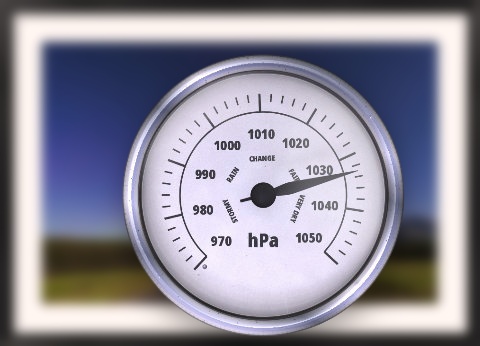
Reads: 1033 hPa
